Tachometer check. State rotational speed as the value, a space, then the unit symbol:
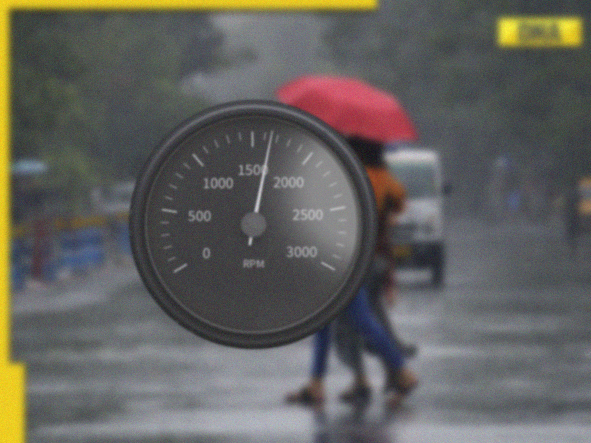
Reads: 1650 rpm
